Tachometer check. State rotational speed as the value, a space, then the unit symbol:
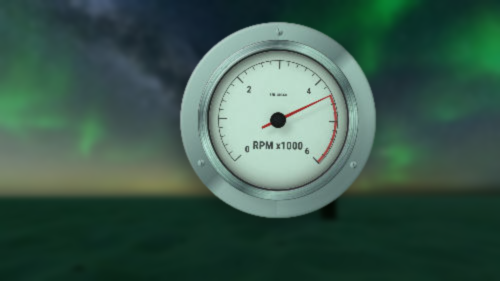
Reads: 4400 rpm
